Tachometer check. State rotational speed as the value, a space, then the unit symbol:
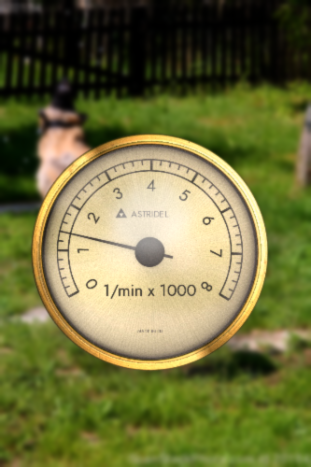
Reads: 1400 rpm
